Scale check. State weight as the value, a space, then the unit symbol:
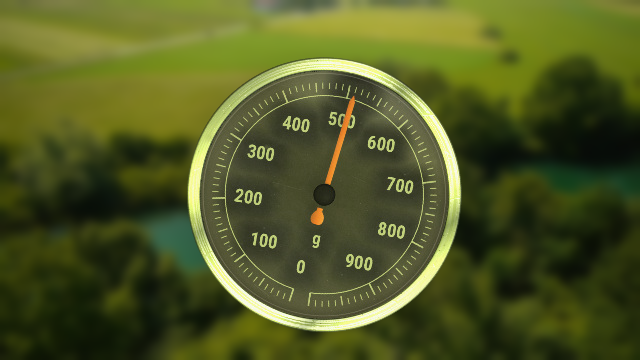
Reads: 510 g
